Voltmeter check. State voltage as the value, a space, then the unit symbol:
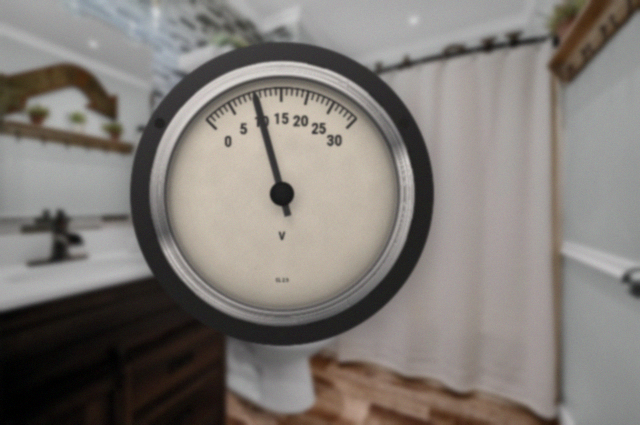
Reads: 10 V
